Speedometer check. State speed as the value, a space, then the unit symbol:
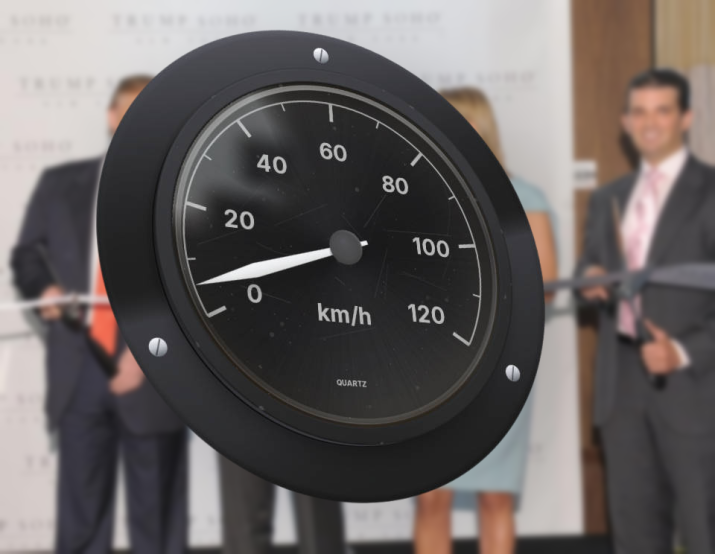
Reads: 5 km/h
